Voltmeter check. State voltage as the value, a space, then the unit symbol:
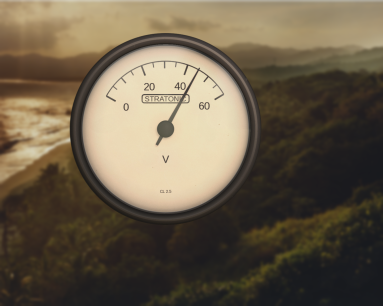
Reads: 45 V
